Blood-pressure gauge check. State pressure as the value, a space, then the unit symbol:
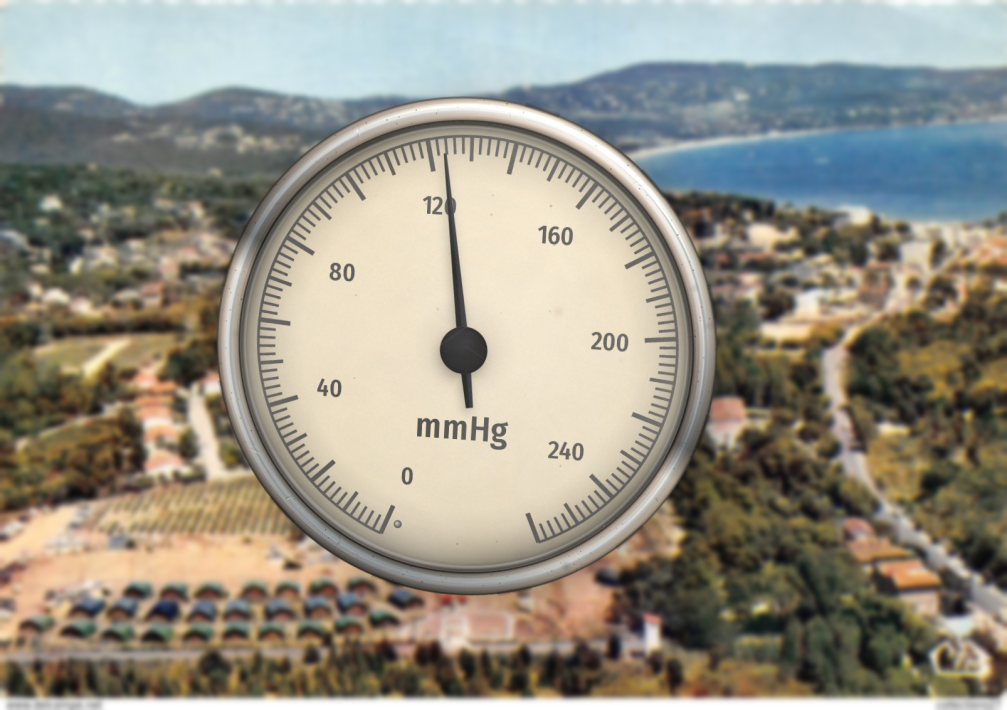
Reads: 124 mmHg
